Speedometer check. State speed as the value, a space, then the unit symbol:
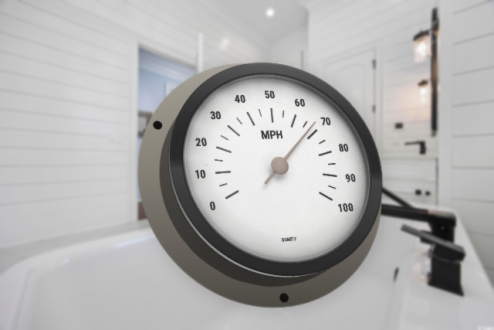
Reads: 67.5 mph
